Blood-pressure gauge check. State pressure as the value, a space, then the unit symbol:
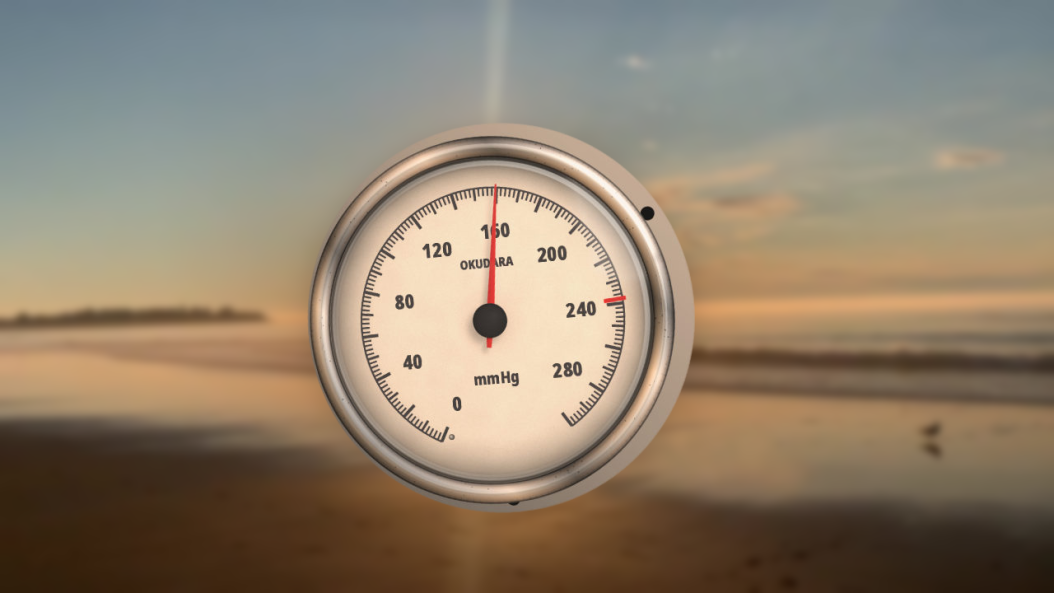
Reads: 160 mmHg
